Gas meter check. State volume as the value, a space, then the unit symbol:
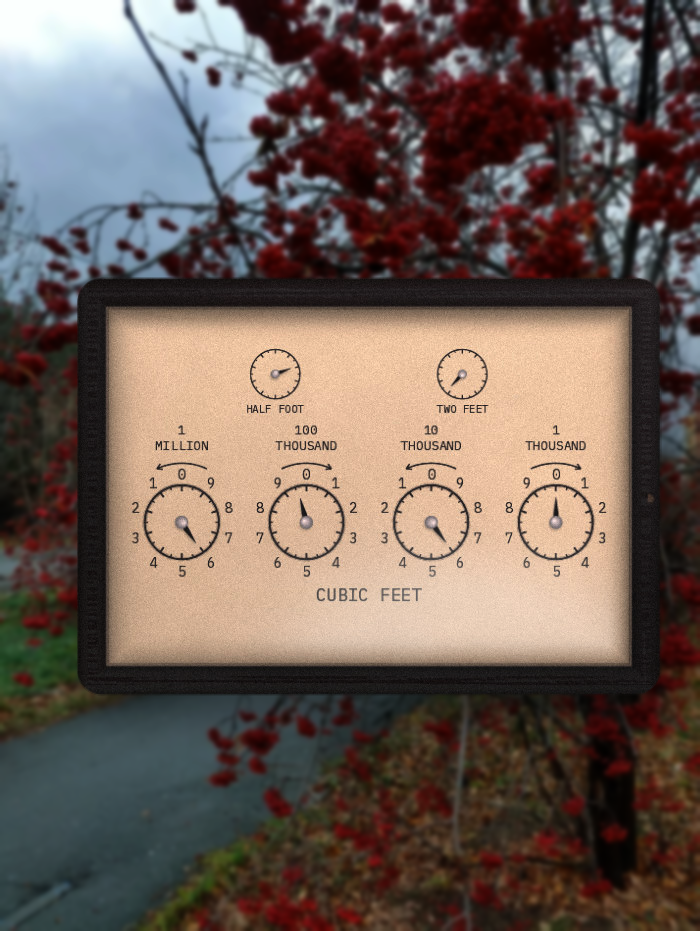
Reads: 596000 ft³
